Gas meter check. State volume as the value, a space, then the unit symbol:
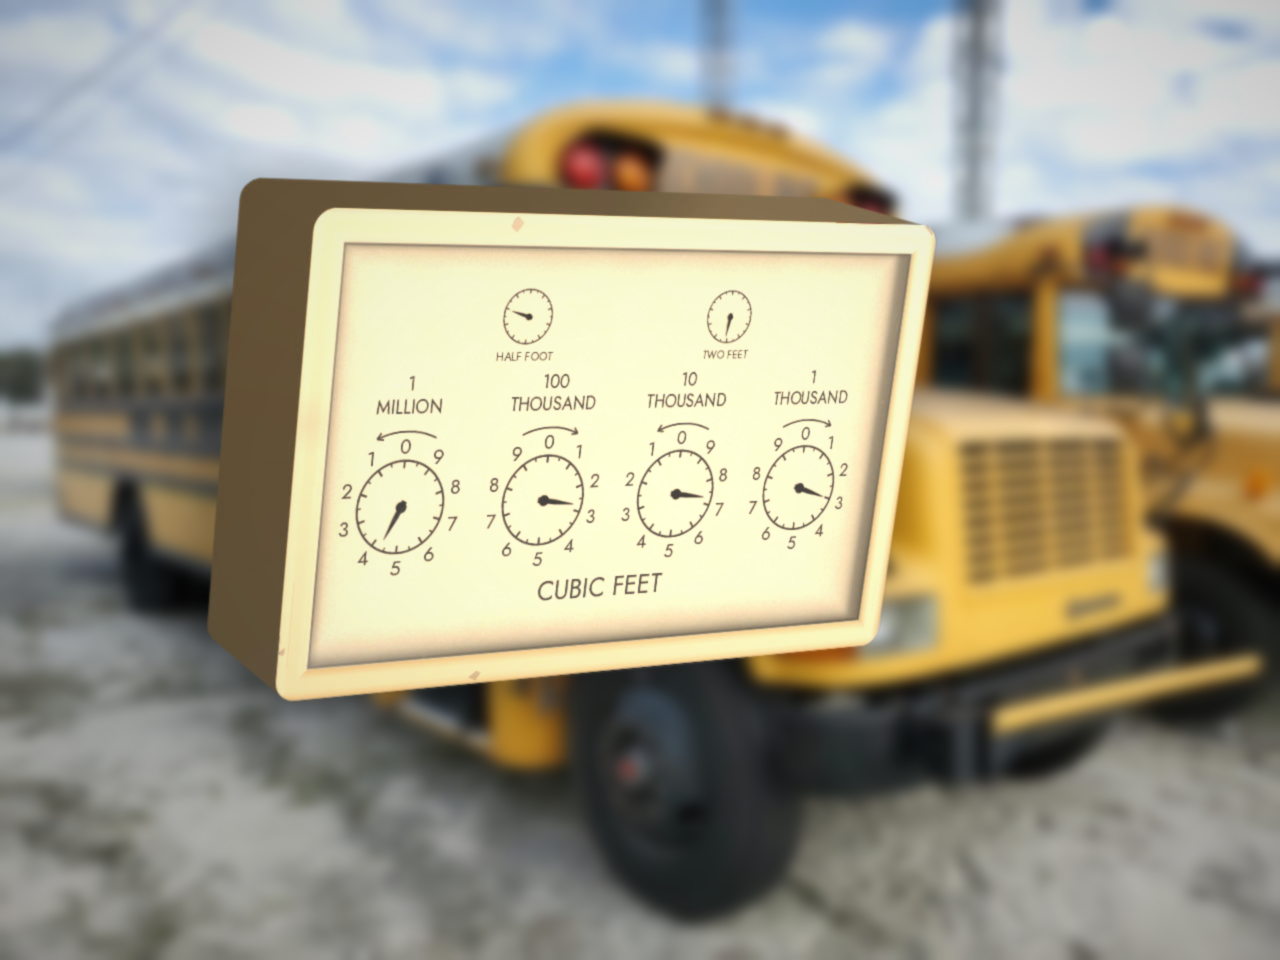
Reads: 427300 ft³
